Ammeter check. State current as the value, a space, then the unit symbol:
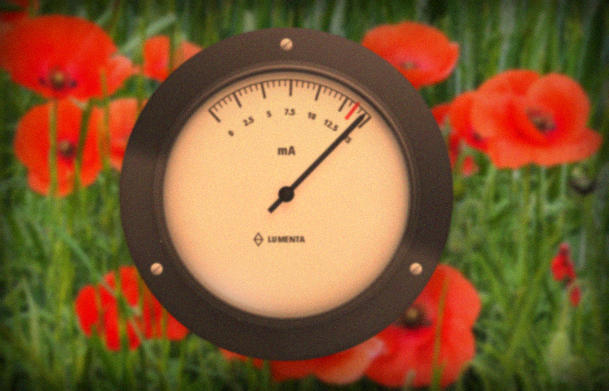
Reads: 14.5 mA
